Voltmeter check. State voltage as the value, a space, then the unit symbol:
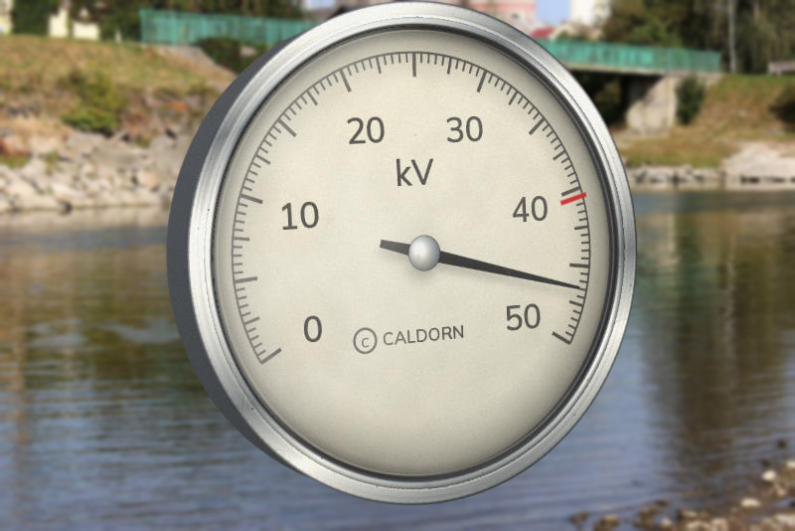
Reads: 46.5 kV
